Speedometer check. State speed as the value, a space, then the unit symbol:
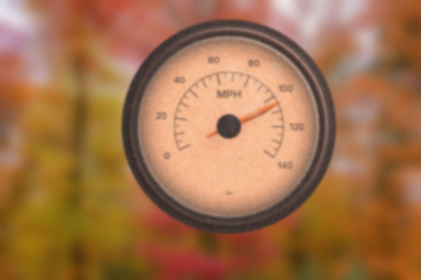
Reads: 105 mph
